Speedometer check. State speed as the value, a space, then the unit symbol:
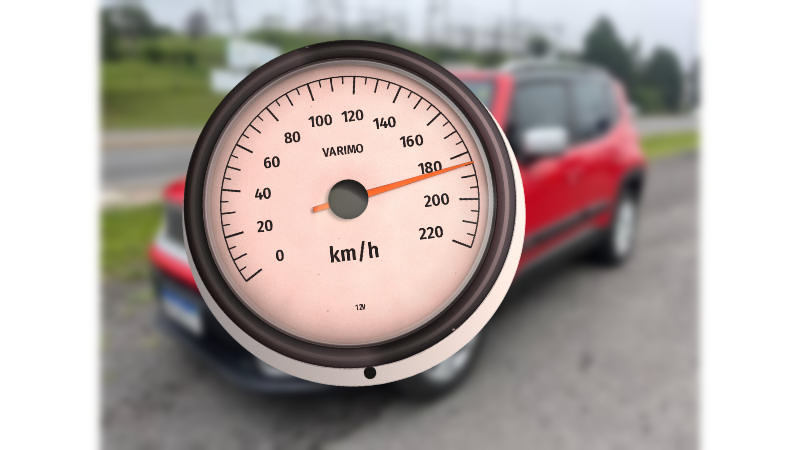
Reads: 185 km/h
